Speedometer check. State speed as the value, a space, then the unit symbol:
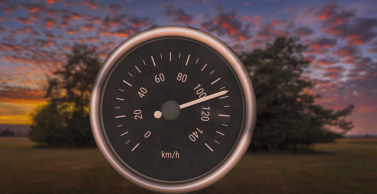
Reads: 107.5 km/h
